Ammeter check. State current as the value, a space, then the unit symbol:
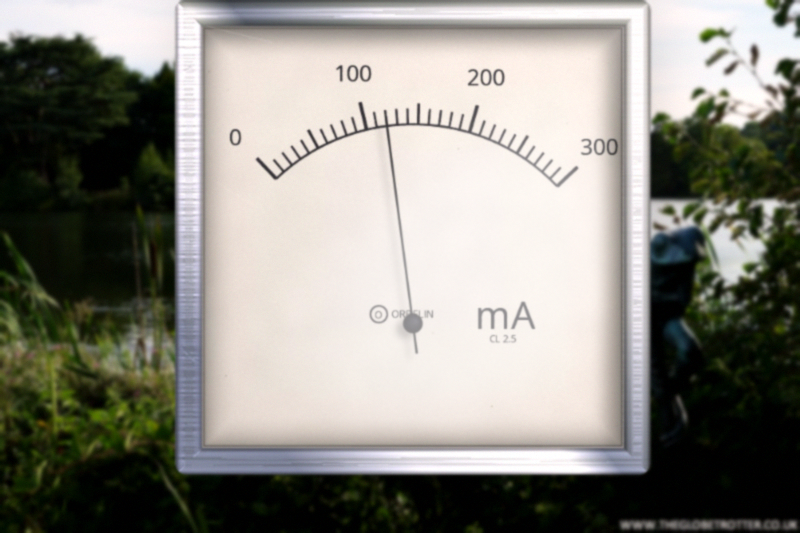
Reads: 120 mA
